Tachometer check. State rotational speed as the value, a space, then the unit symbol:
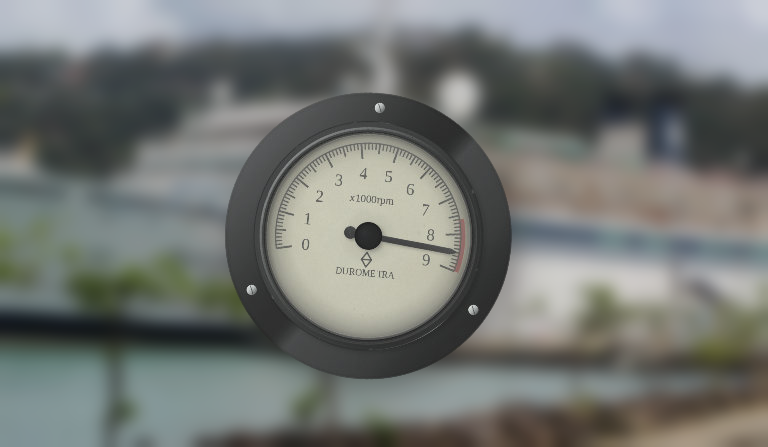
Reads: 8500 rpm
